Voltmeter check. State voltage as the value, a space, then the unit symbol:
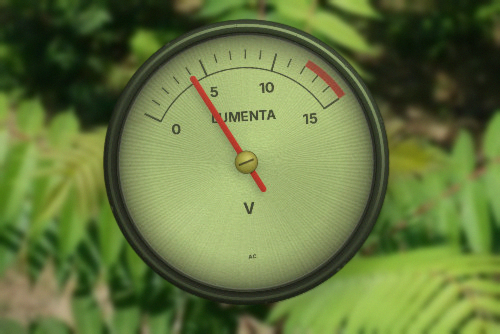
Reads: 4 V
